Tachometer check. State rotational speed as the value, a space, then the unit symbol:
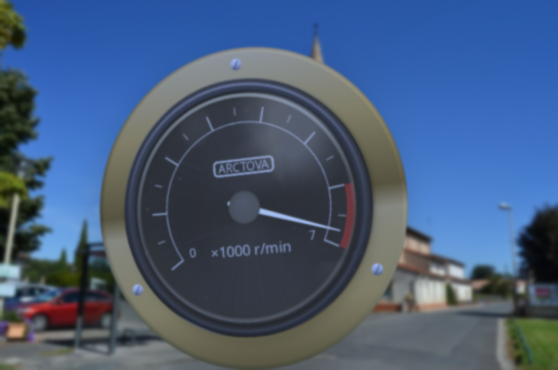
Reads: 6750 rpm
